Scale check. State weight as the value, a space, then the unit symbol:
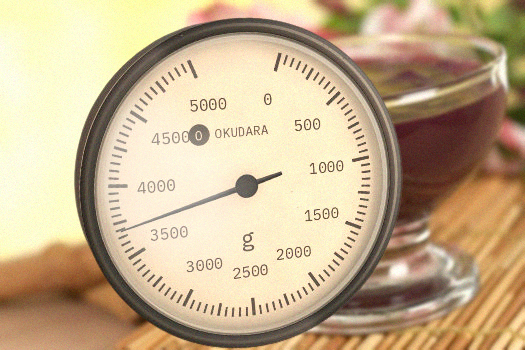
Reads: 3700 g
